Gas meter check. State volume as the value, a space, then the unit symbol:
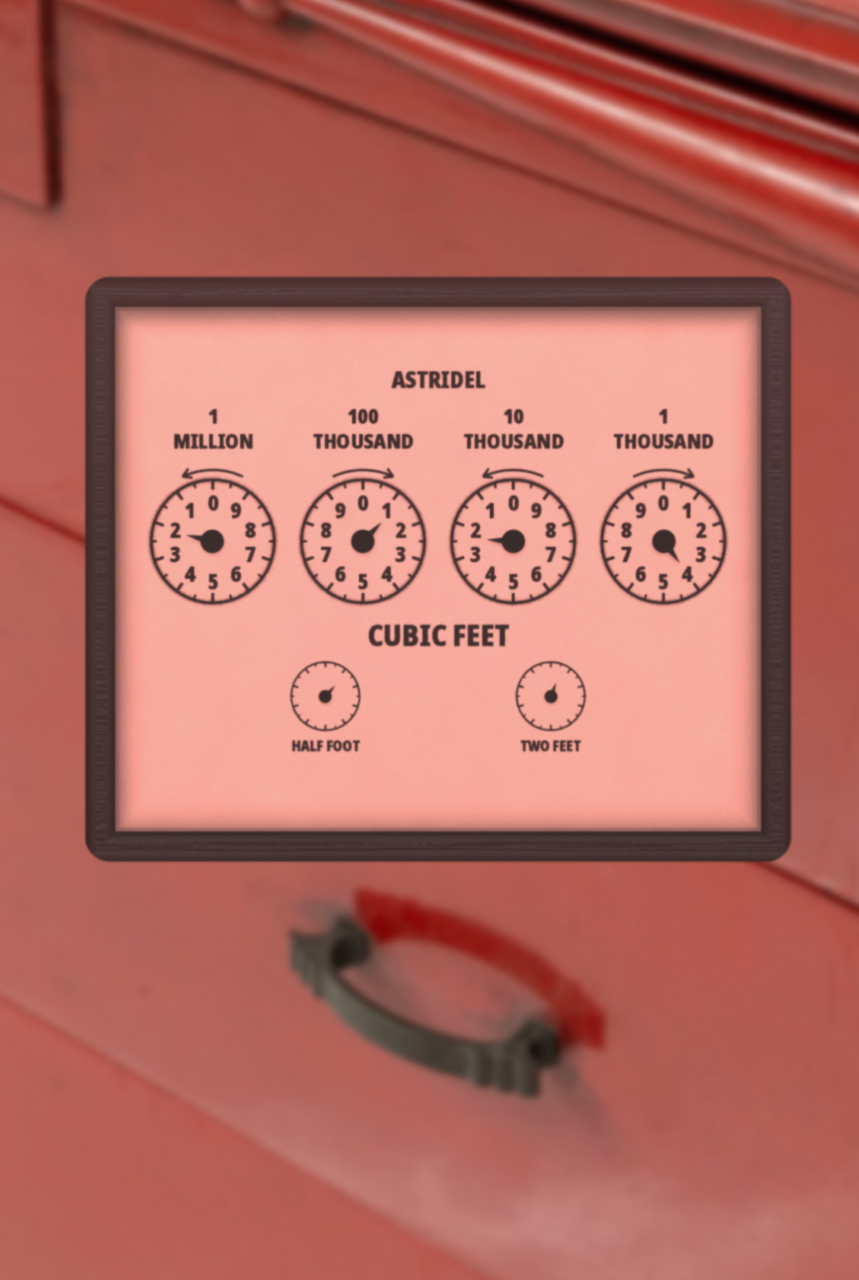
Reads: 212400 ft³
